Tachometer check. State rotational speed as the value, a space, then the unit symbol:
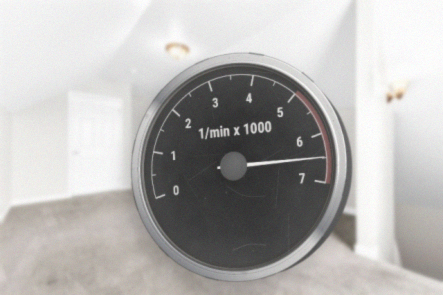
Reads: 6500 rpm
